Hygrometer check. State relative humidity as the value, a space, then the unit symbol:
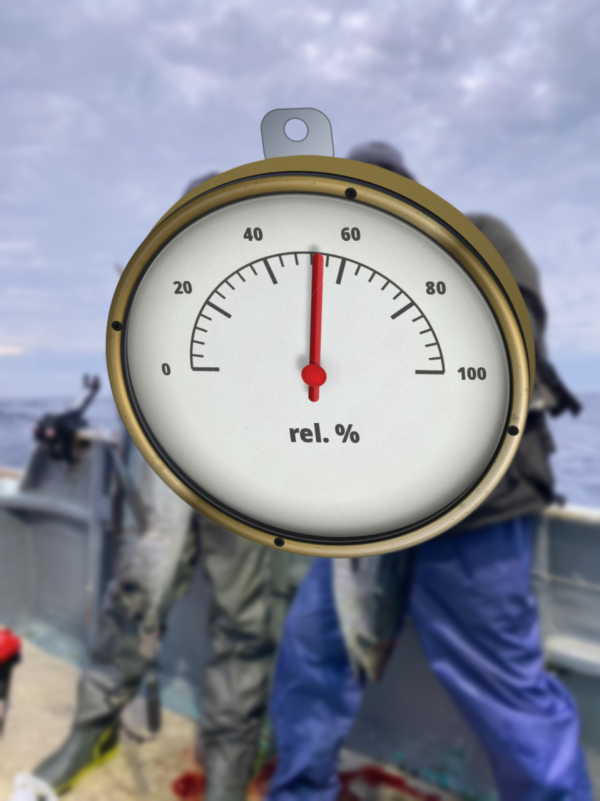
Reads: 54 %
